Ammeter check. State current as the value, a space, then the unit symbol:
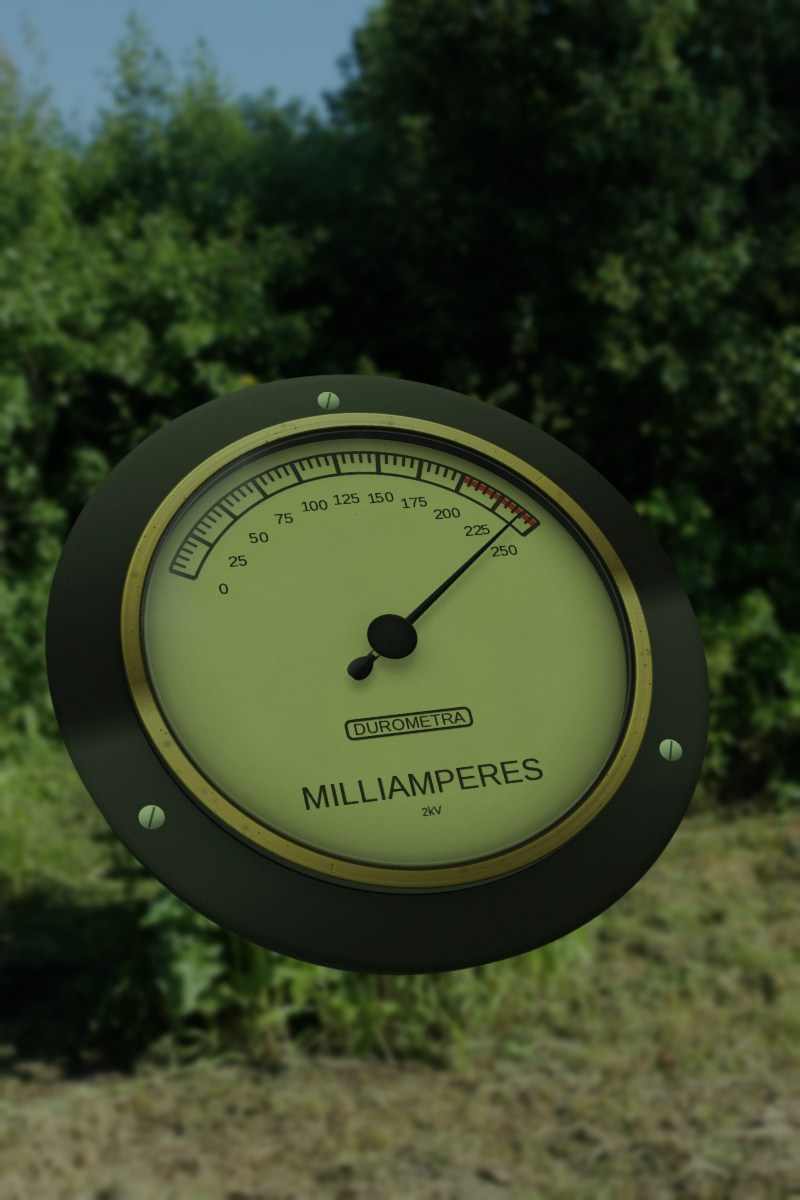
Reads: 240 mA
